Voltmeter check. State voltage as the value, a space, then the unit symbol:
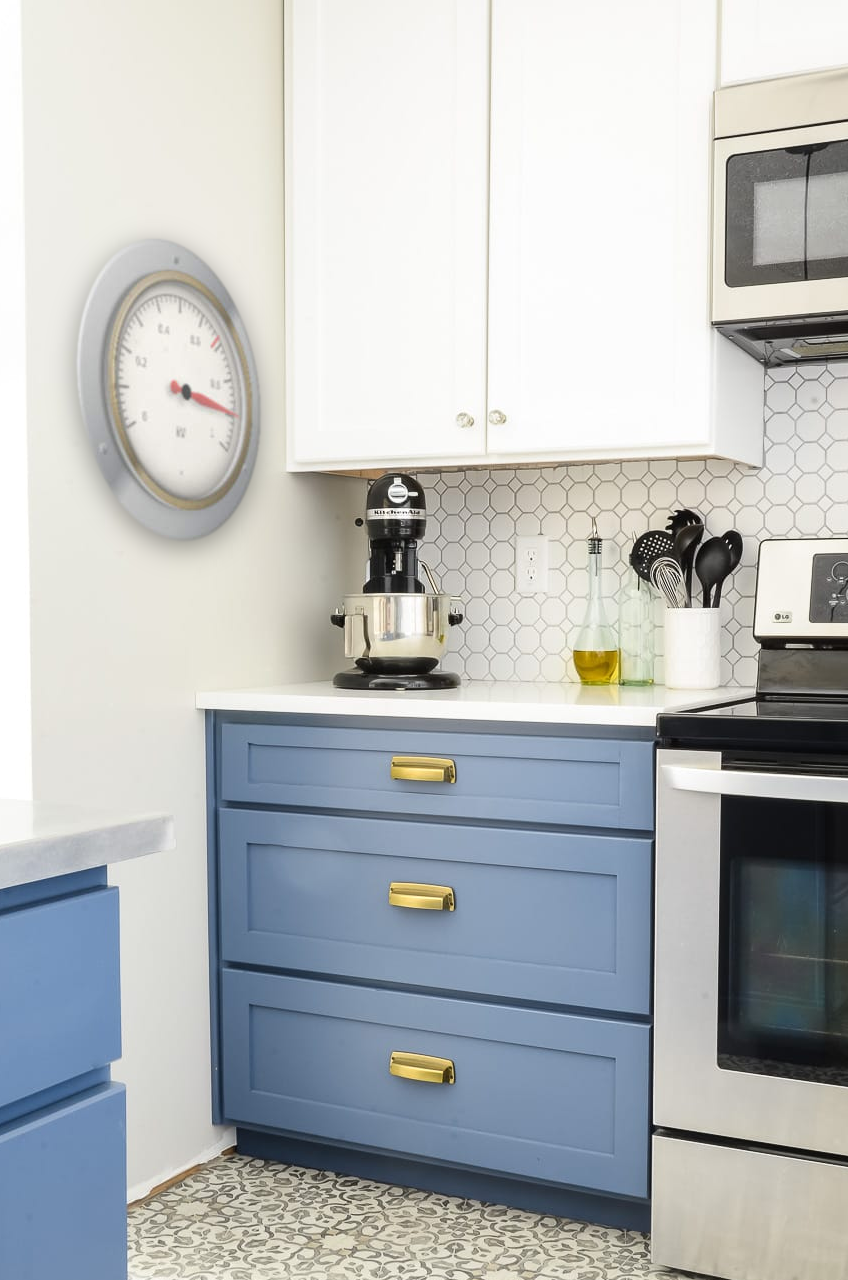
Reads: 0.9 kV
